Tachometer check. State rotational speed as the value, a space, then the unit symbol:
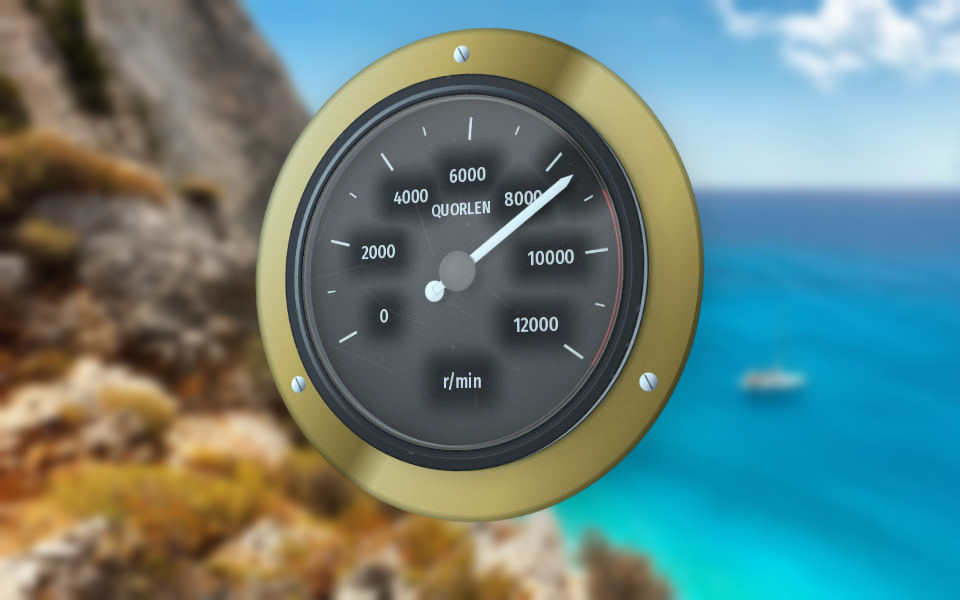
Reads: 8500 rpm
